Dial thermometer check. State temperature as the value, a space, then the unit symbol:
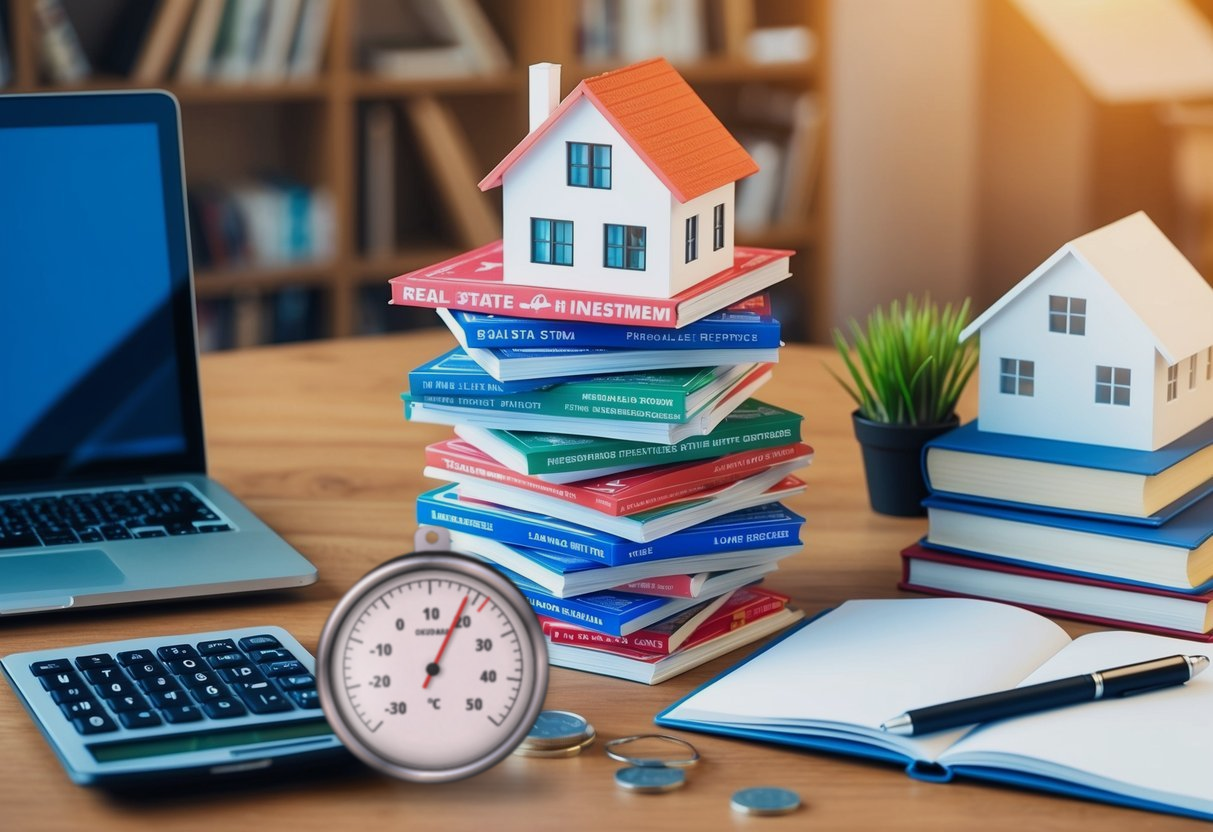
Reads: 18 °C
